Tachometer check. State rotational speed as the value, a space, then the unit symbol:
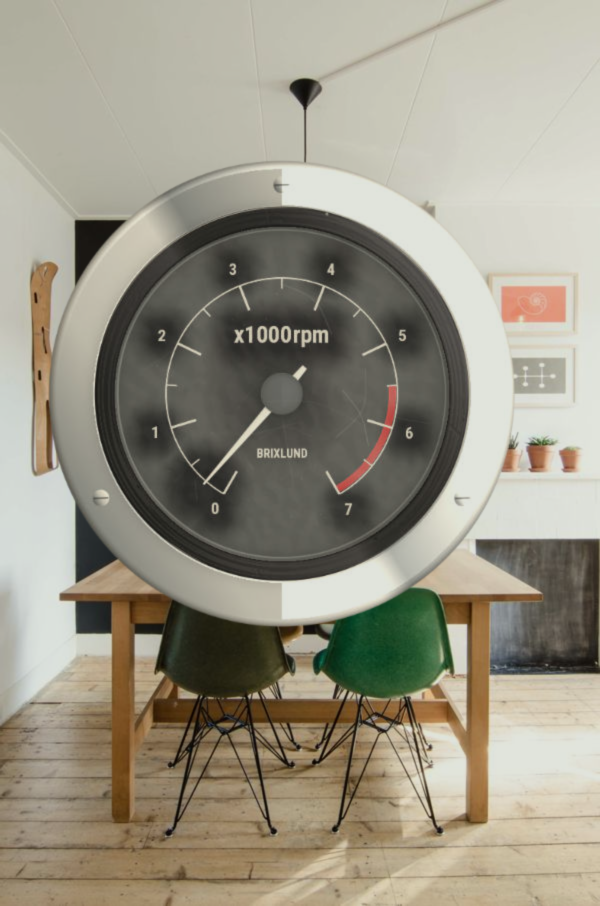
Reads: 250 rpm
